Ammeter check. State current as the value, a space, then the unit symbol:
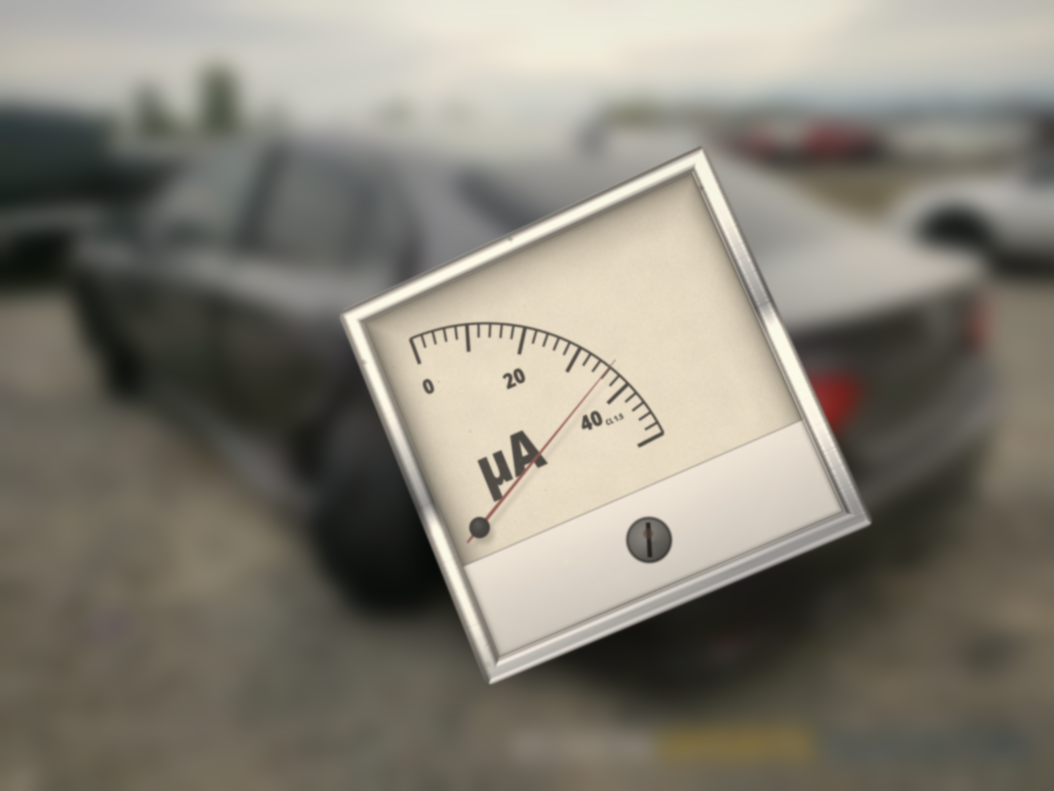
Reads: 36 µA
